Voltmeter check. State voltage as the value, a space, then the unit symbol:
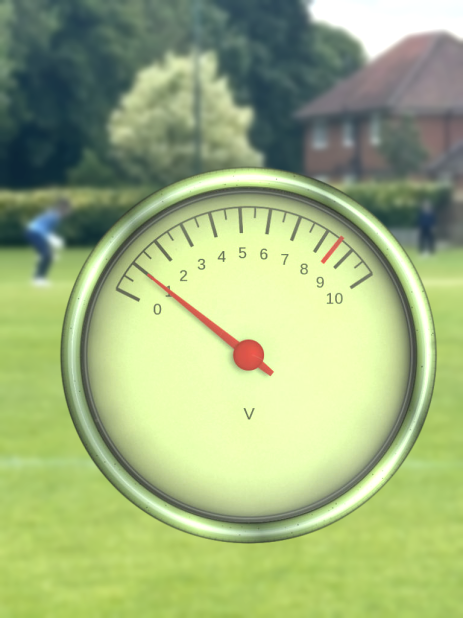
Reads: 1 V
